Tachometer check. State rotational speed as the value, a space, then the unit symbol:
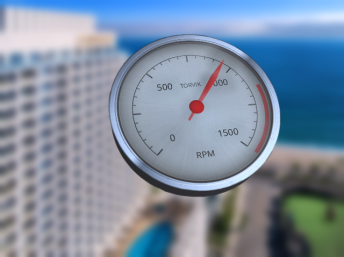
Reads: 950 rpm
